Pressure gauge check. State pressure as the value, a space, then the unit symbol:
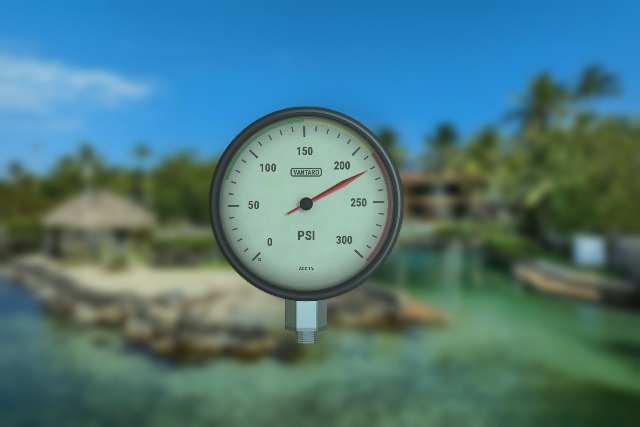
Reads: 220 psi
